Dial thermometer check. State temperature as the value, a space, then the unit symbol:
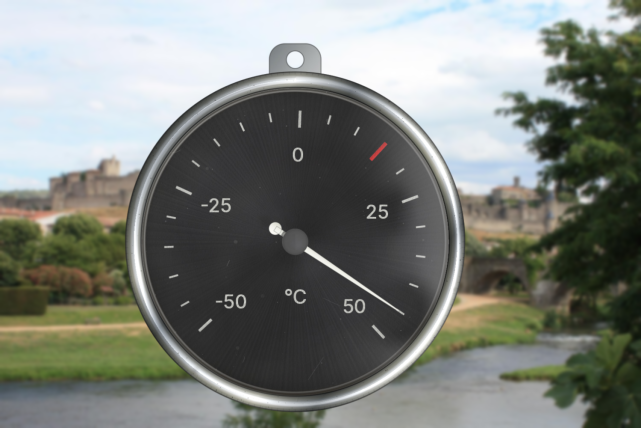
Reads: 45 °C
